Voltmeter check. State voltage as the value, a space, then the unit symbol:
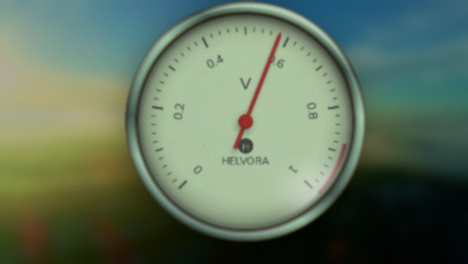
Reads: 0.58 V
